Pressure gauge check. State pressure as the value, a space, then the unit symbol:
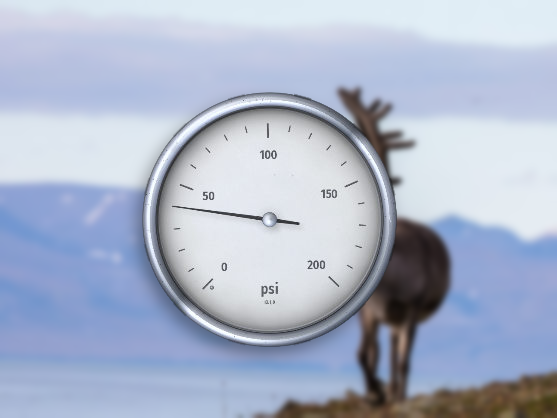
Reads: 40 psi
